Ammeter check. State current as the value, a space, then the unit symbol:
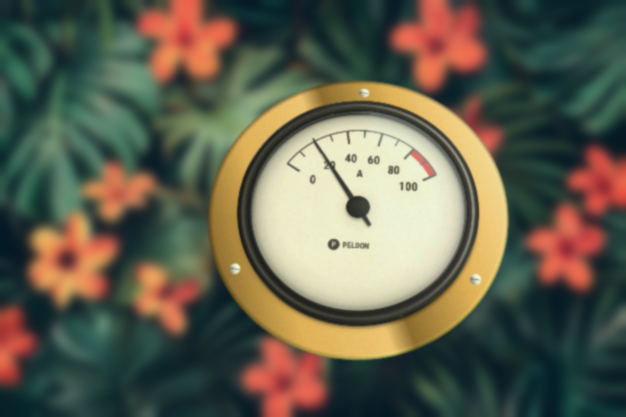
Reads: 20 A
